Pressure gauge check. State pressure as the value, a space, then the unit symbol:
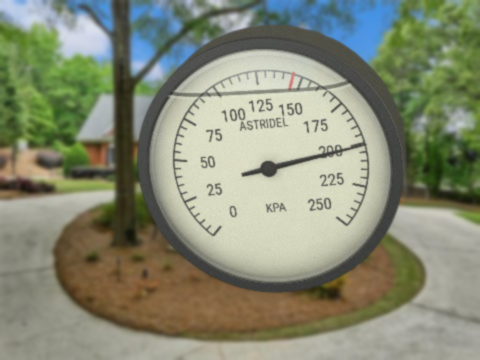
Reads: 200 kPa
